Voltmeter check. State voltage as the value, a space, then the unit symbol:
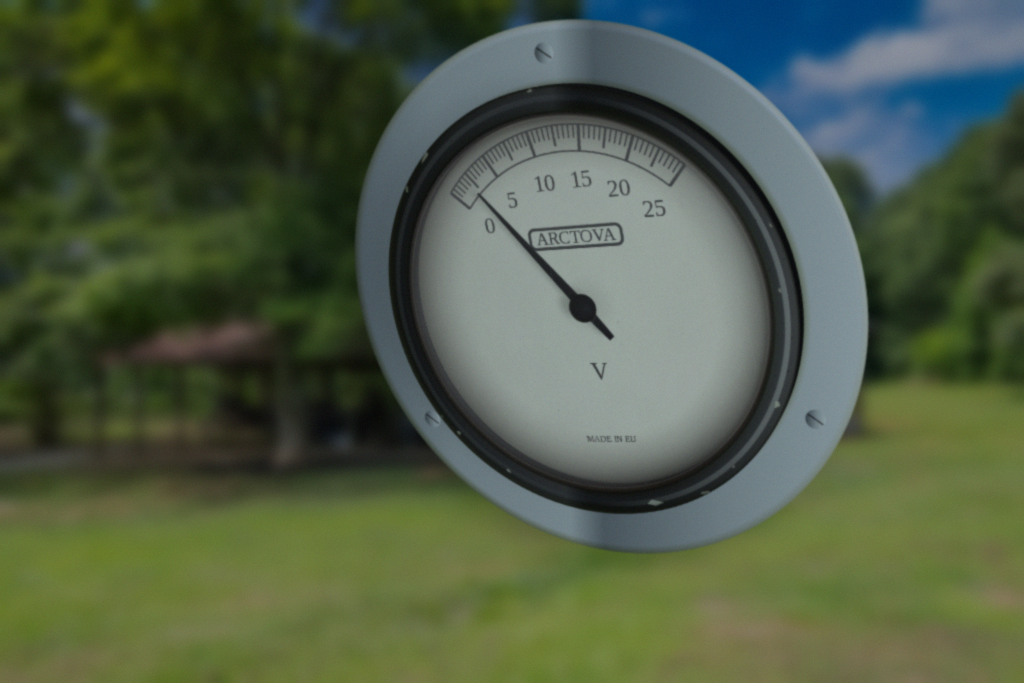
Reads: 2.5 V
